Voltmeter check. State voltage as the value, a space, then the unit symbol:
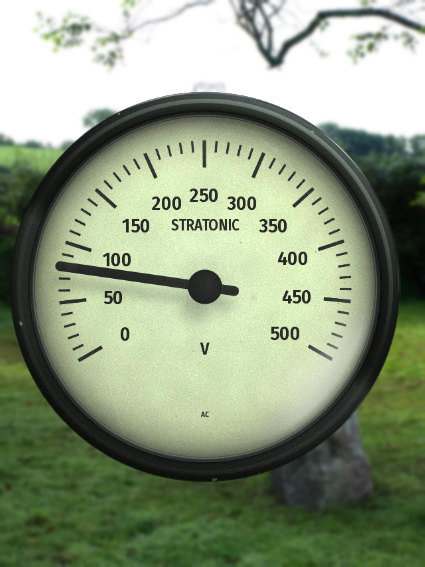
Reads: 80 V
